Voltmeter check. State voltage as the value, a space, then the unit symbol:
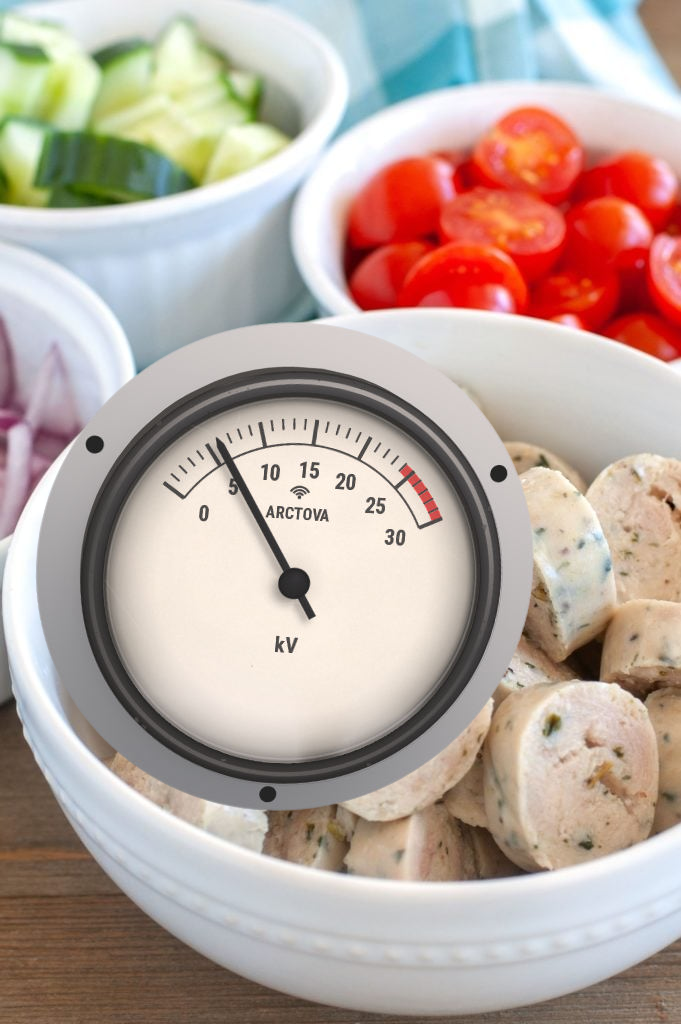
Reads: 6 kV
